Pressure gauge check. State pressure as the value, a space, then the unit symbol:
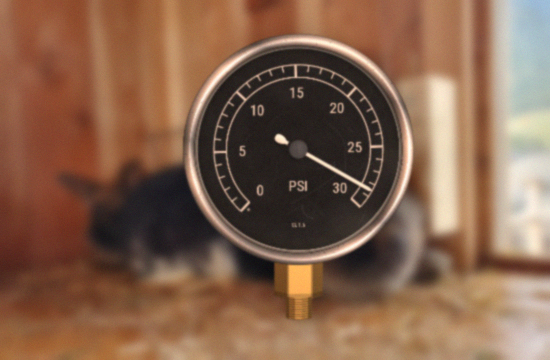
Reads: 28.5 psi
